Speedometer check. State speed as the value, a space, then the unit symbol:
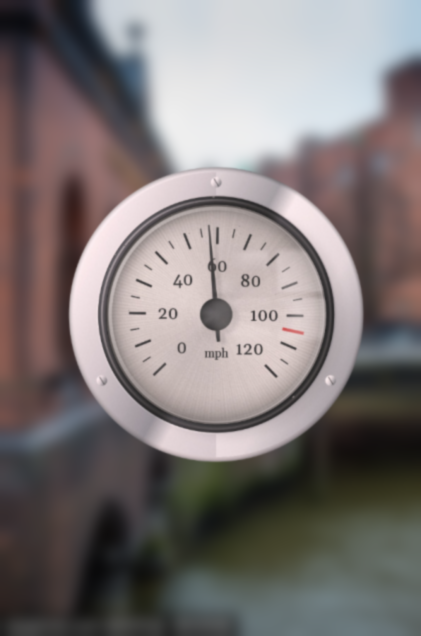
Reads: 57.5 mph
